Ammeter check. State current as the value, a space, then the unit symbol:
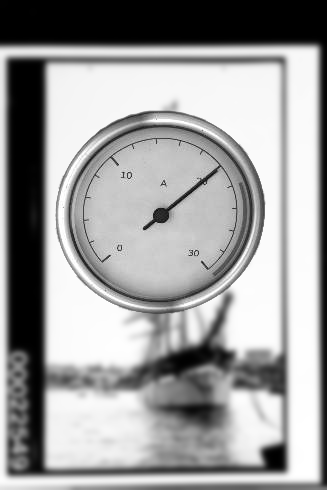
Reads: 20 A
